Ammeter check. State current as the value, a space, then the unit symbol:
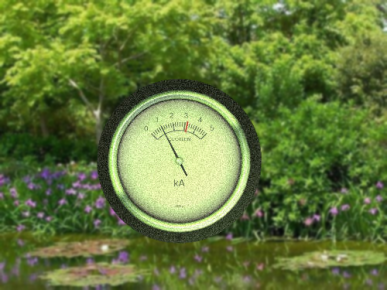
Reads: 1 kA
